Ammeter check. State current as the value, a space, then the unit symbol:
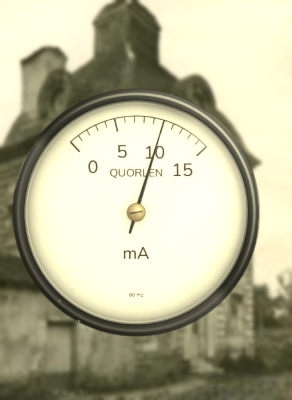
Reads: 10 mA
